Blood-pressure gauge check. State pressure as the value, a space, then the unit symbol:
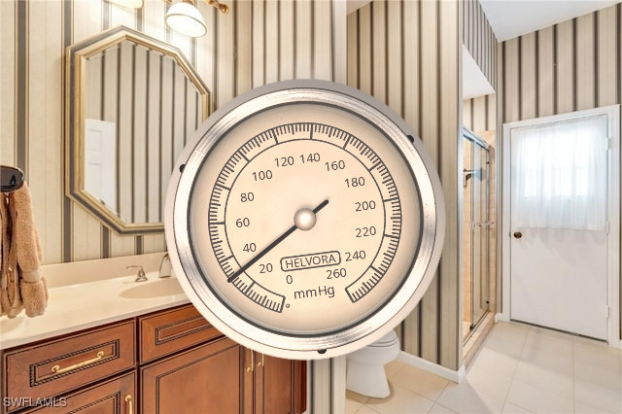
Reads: 30 mmHg
